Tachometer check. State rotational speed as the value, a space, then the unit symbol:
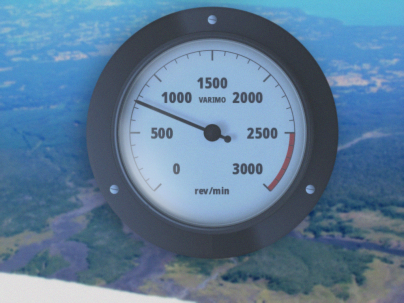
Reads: 750 rpm
